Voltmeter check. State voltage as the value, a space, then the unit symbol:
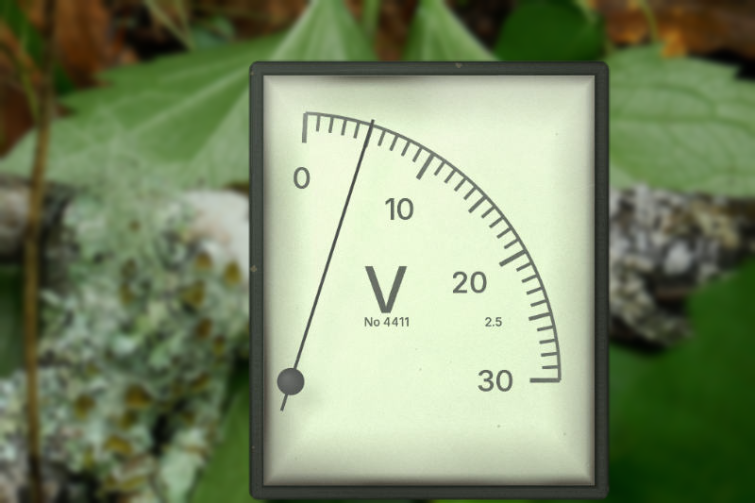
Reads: 5 V
